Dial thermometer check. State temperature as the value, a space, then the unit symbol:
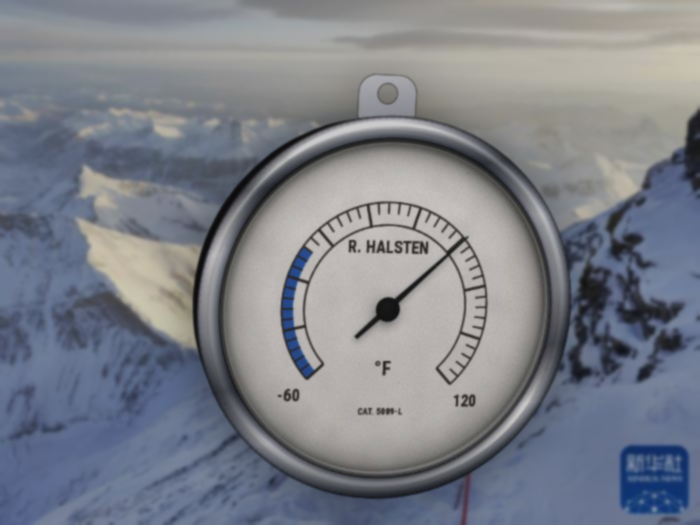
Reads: 60 °F
